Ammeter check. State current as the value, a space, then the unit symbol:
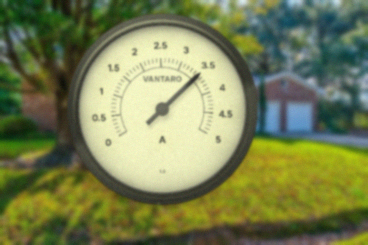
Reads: 3.5 A
